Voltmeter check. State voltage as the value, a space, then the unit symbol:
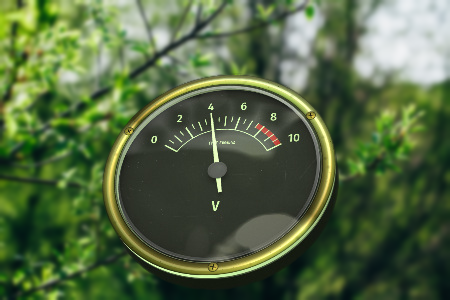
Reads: 4 V
